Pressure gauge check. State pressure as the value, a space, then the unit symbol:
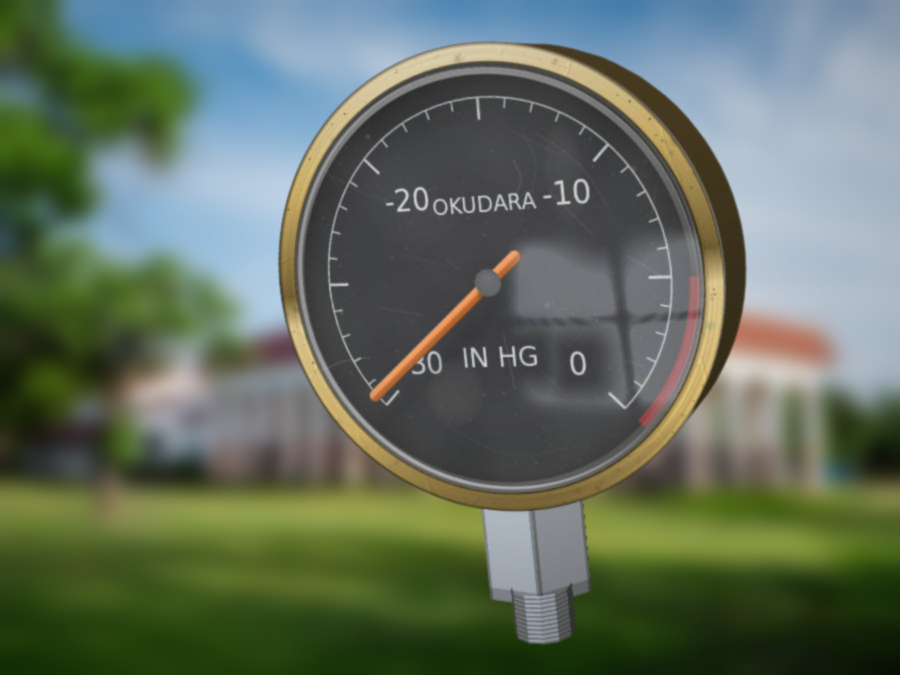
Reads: -29.5 inHg
